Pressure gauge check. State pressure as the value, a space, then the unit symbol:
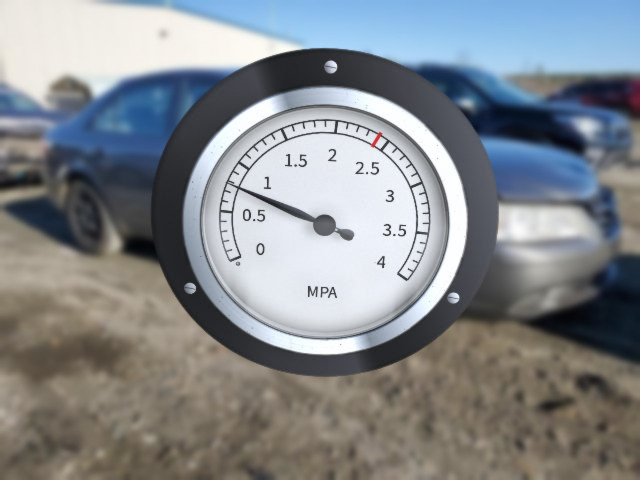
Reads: 0.8 MPa
